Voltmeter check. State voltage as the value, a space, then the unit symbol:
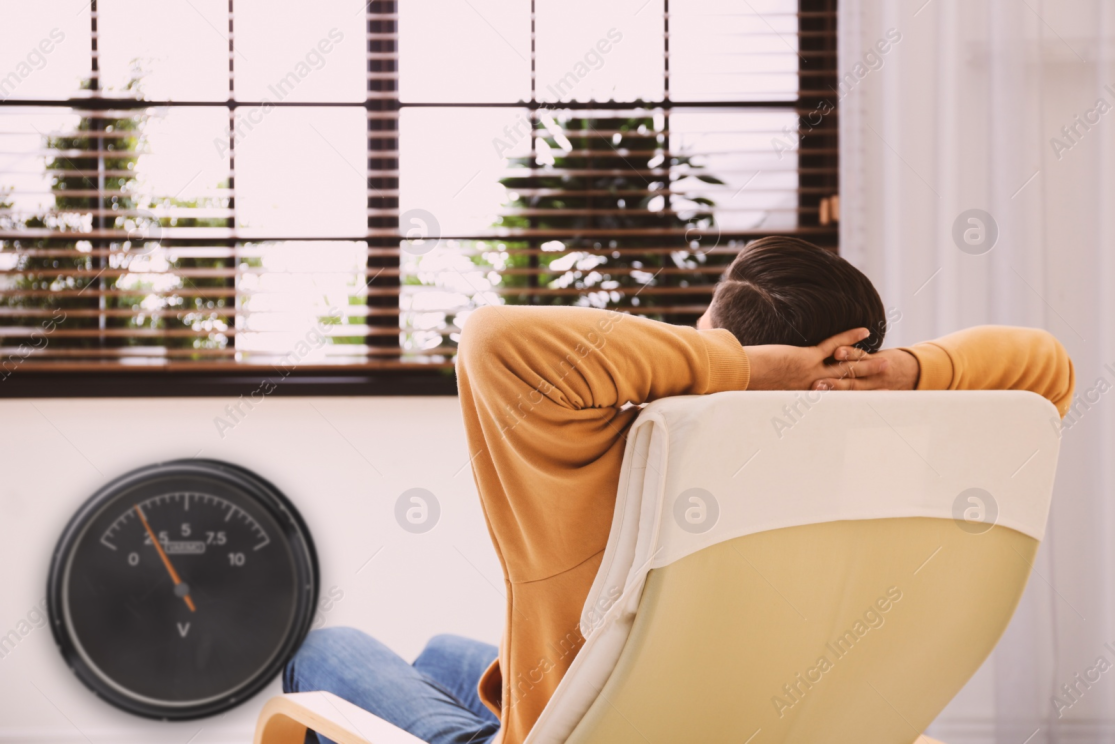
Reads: 2.5 V
